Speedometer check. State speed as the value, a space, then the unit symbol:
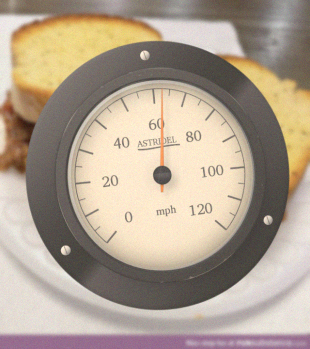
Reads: 62.5 mph
